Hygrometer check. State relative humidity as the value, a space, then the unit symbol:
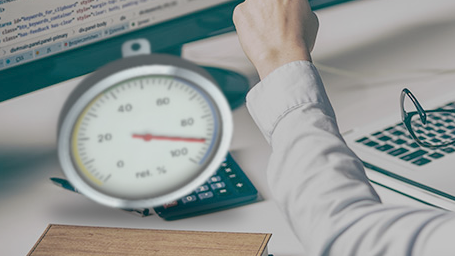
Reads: 90 %
